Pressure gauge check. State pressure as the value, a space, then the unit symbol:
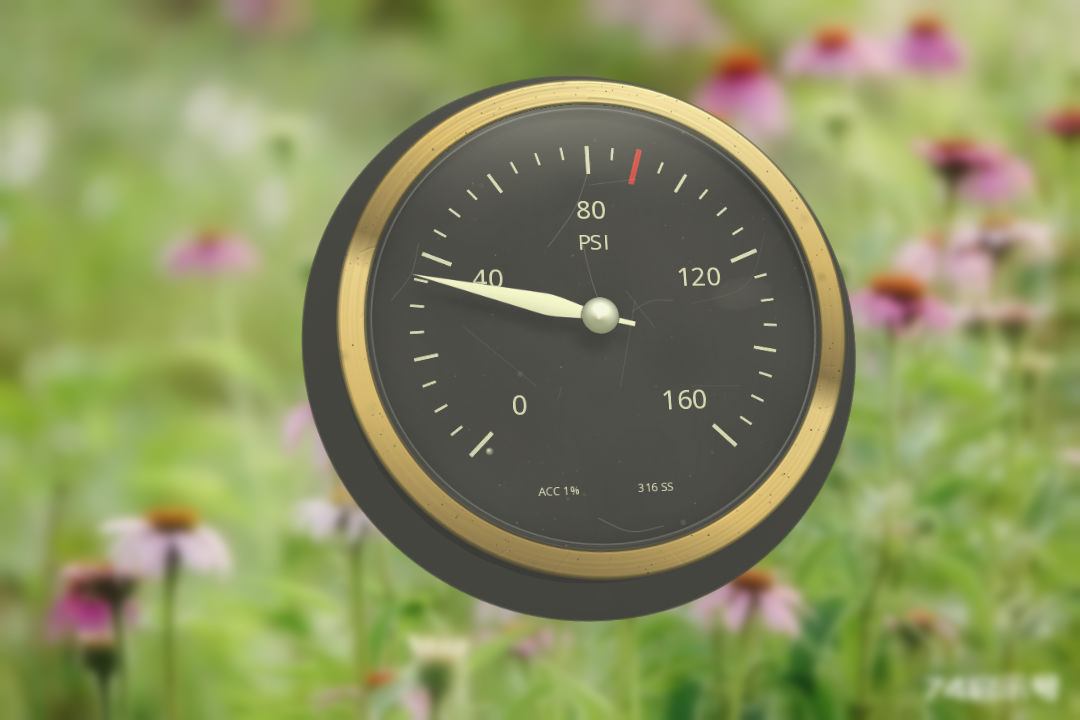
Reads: 35 psi
